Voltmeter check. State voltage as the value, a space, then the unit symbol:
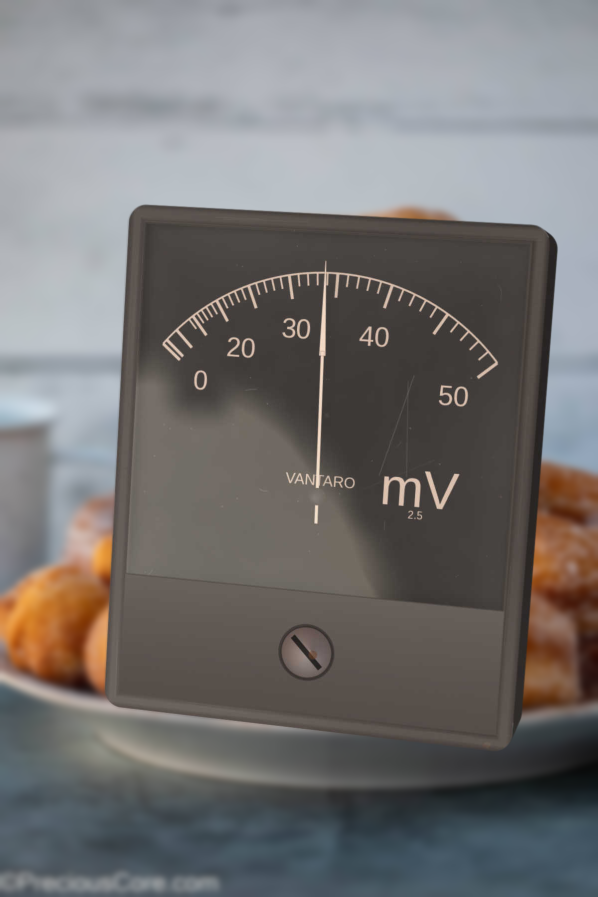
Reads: 34 mV
